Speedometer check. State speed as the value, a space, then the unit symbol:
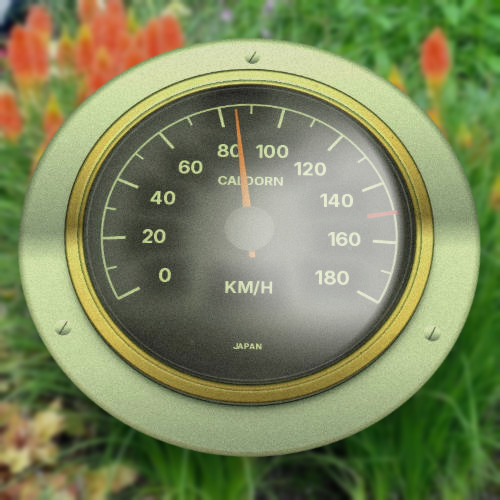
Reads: 85 km/h
